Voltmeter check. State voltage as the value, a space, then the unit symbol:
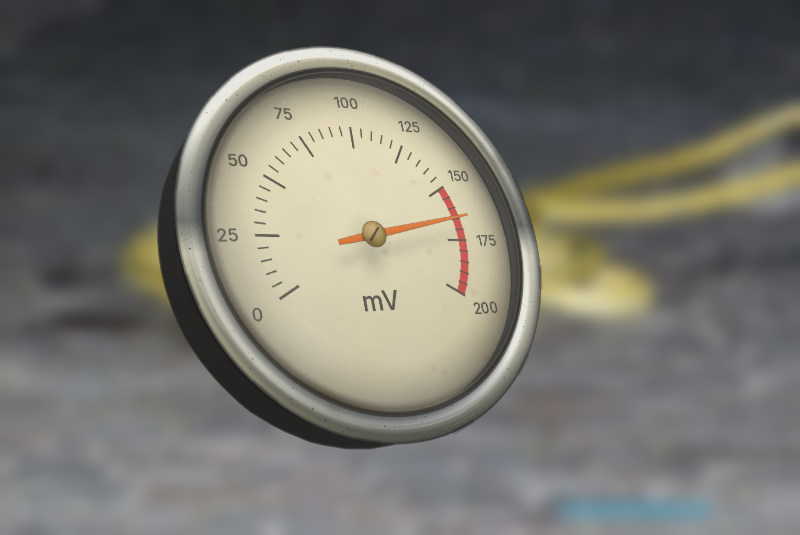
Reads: 165 mV
